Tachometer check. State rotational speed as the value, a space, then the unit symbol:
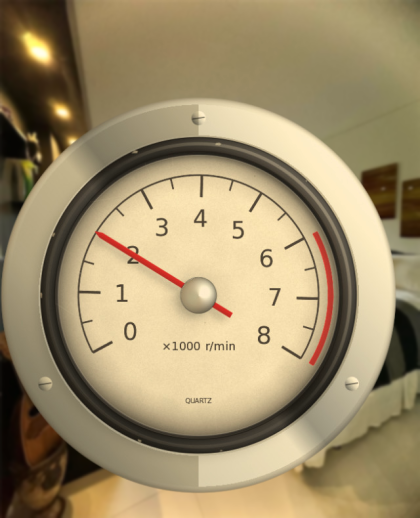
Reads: 2000 rpm
